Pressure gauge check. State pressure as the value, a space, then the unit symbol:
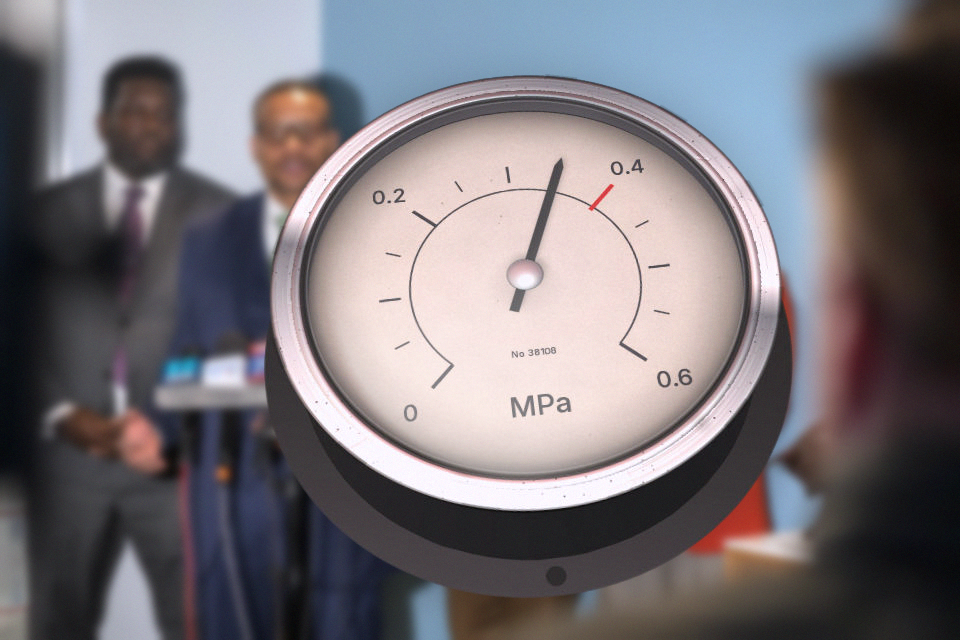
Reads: 0.35 MPa
